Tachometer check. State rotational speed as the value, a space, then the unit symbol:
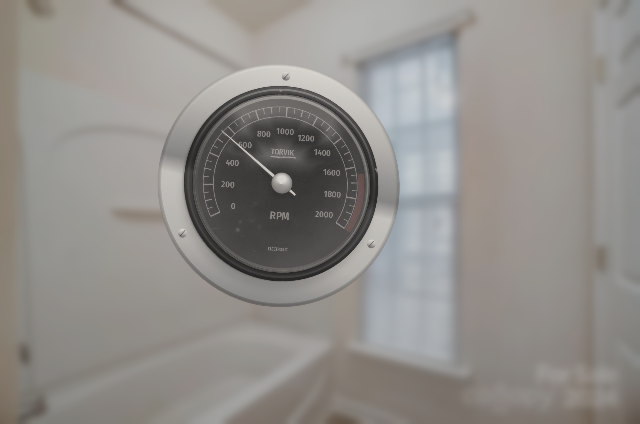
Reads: 550 rpm
